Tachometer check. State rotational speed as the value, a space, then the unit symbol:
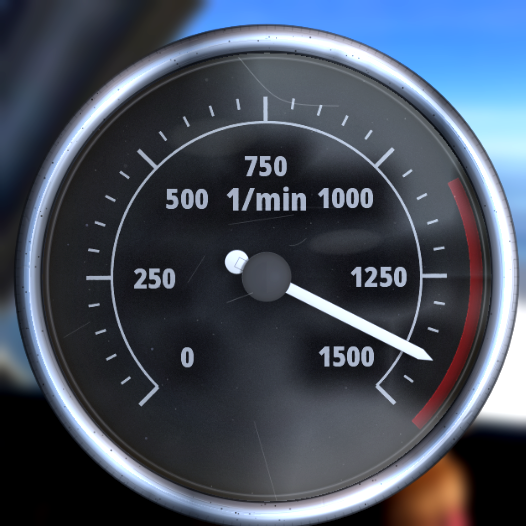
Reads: 1400 rpm
